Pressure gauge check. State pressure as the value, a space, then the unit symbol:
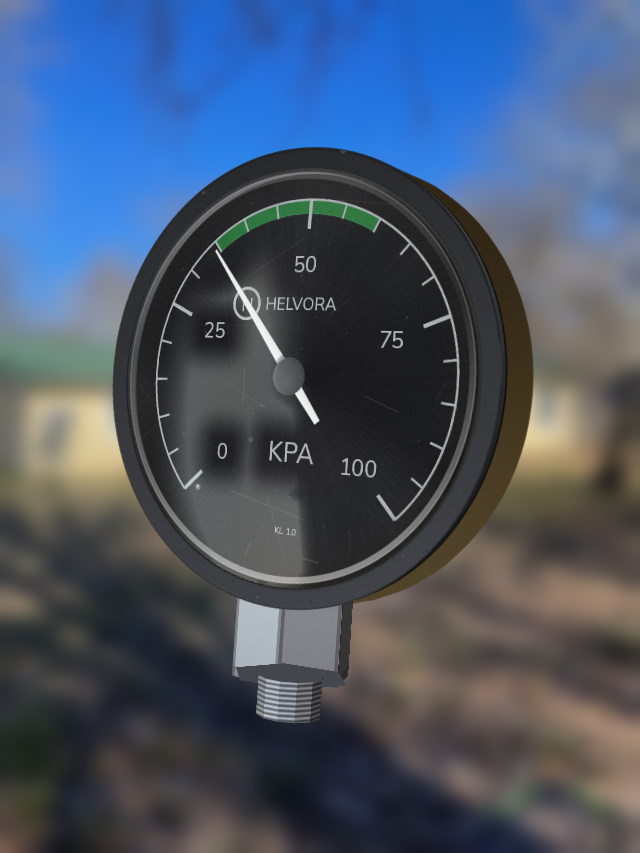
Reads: 35 kPa
